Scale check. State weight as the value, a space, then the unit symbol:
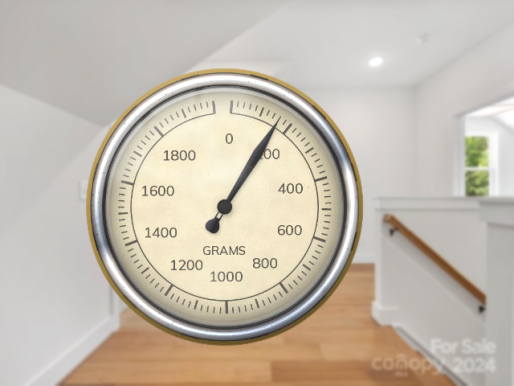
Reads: 160 g
